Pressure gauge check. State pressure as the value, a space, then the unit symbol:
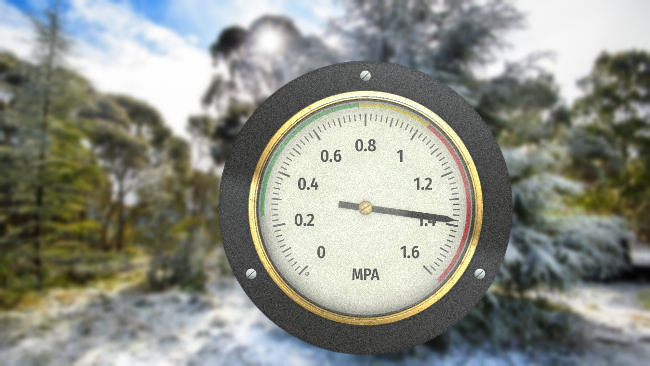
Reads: 1.38 MPa
